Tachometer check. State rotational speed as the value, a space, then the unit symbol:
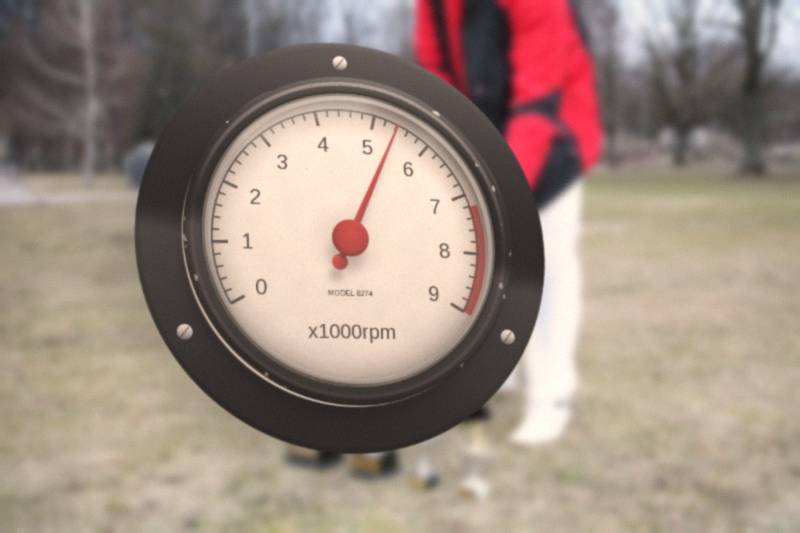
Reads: 5400 rpm
